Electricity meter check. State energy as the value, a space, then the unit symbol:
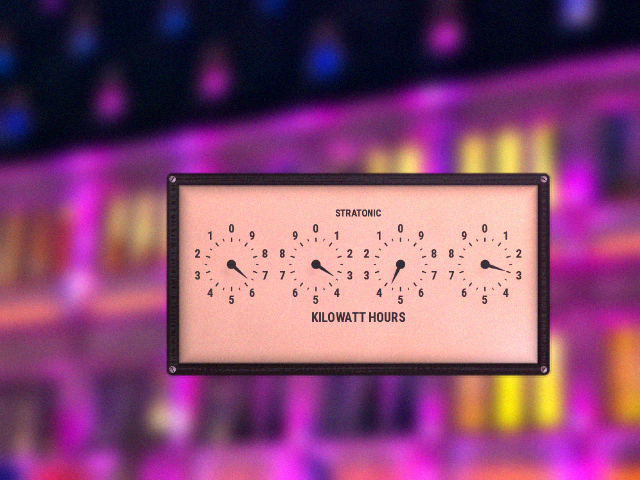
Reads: 6343 kWh
